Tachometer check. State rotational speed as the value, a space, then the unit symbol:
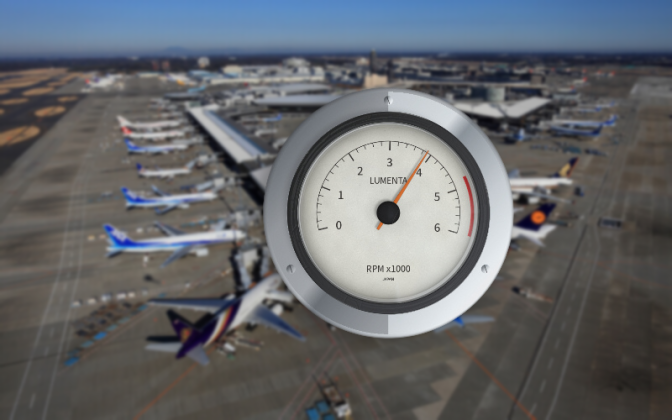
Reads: 3900 rpm
